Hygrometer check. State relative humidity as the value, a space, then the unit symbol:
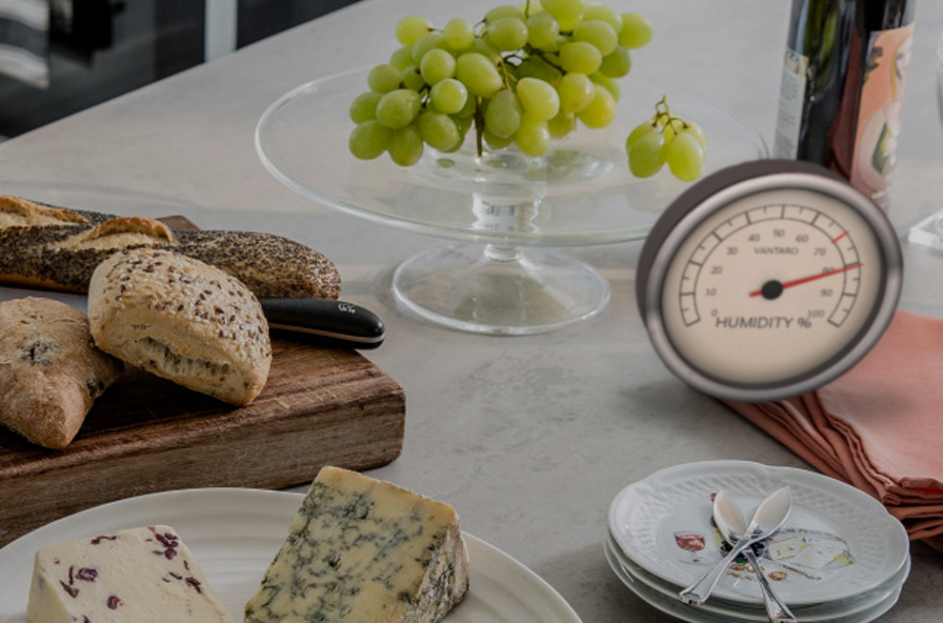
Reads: 80 %
